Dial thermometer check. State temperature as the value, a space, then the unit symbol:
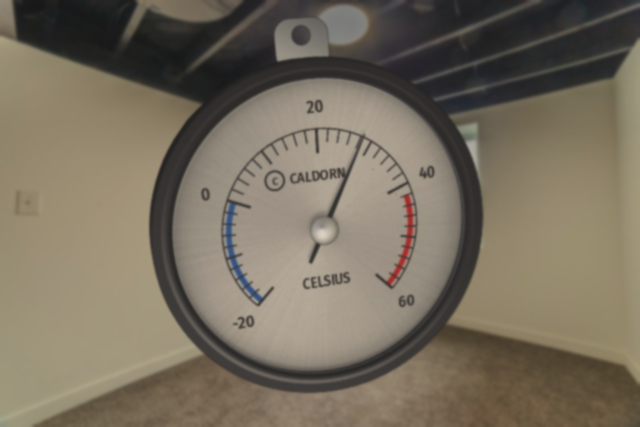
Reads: 28 °C
